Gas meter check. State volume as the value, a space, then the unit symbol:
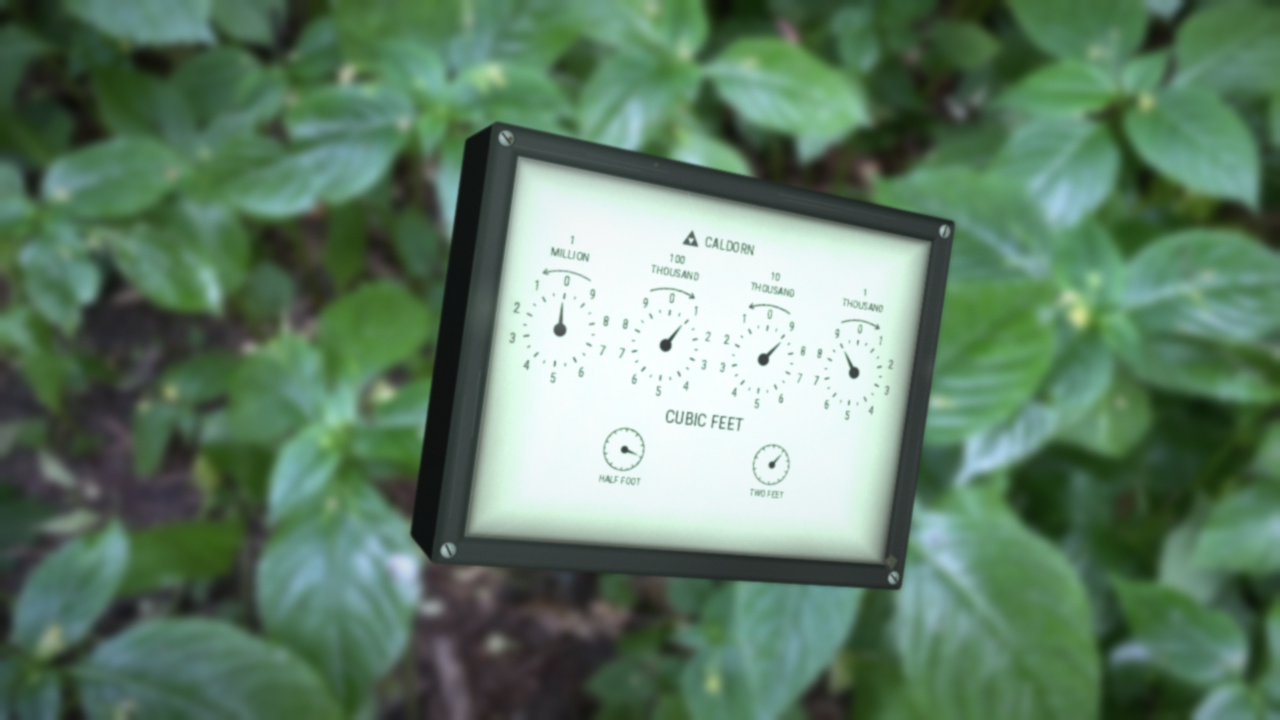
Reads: 8900 ft³
